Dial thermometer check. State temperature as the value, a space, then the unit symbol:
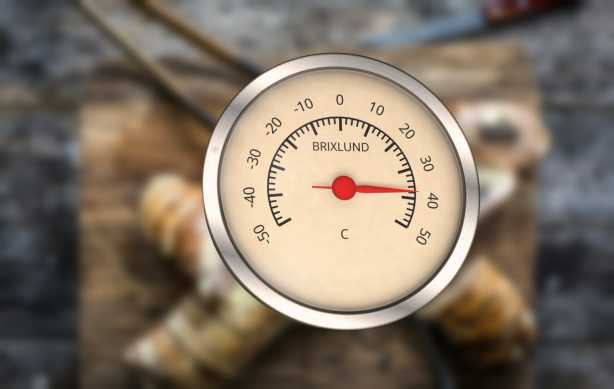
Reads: 38 °C
